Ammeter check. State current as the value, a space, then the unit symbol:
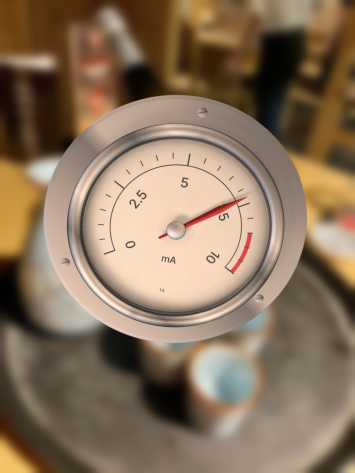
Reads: 7.25 mA
